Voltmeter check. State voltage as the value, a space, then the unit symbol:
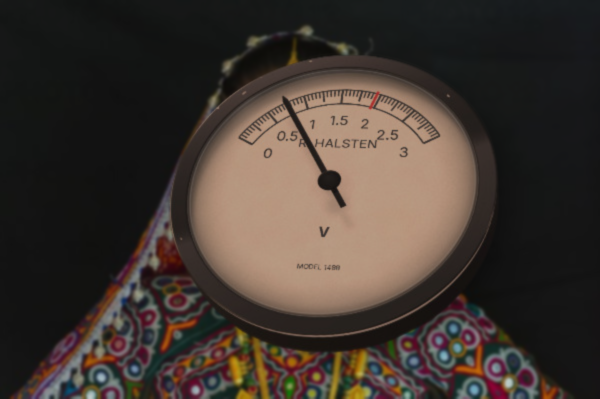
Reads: 0.75 V
